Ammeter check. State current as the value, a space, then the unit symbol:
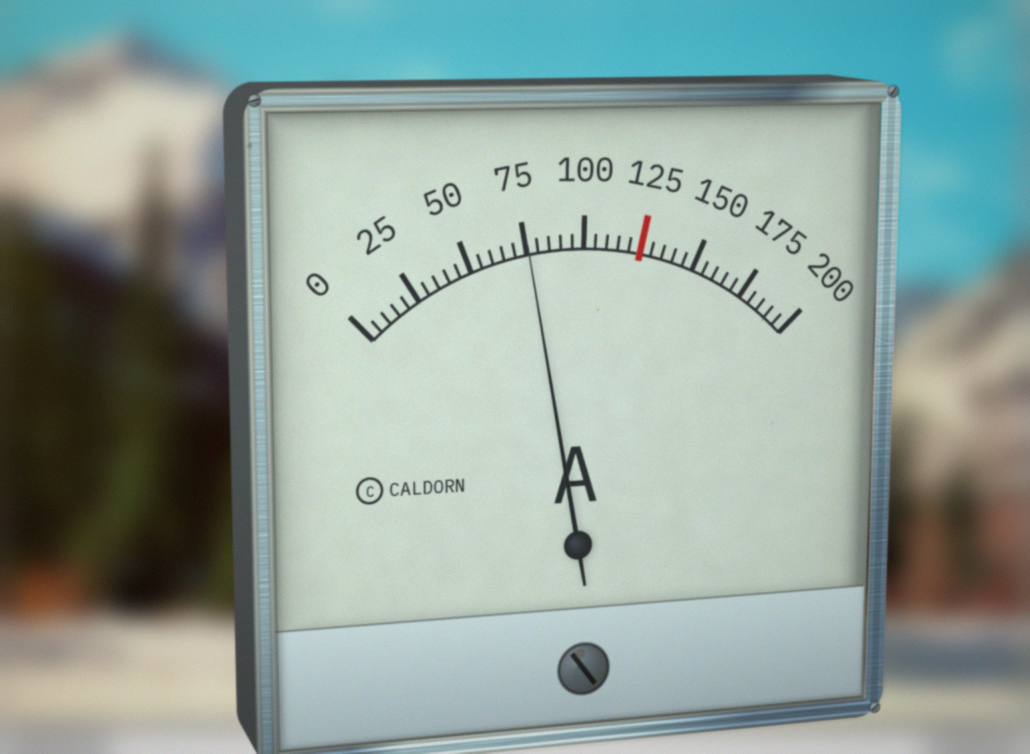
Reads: 75 A
